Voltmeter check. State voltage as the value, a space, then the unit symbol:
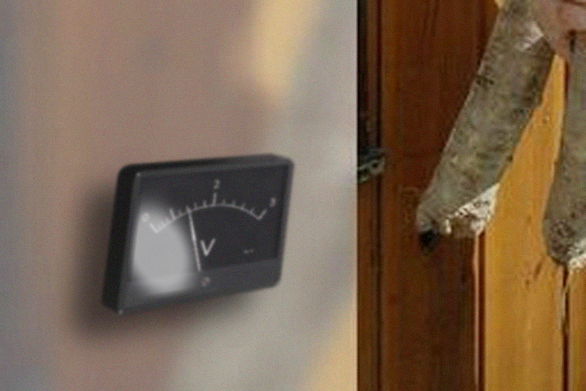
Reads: 1.4 V
